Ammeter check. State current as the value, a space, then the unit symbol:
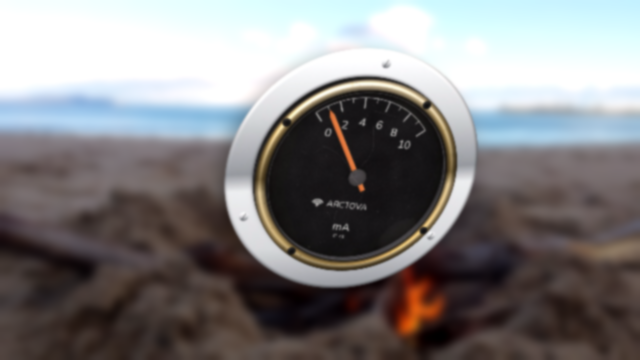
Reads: 1 mA
